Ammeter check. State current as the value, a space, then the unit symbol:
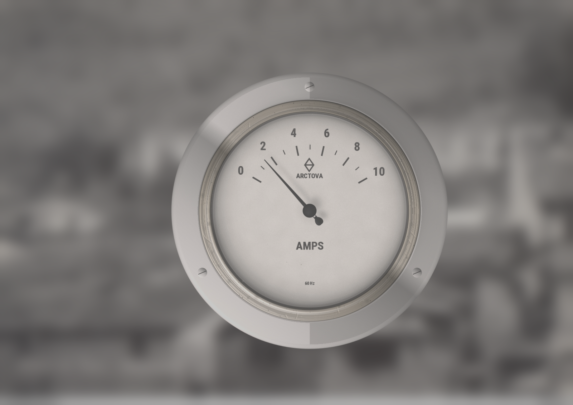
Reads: 1.5 A
